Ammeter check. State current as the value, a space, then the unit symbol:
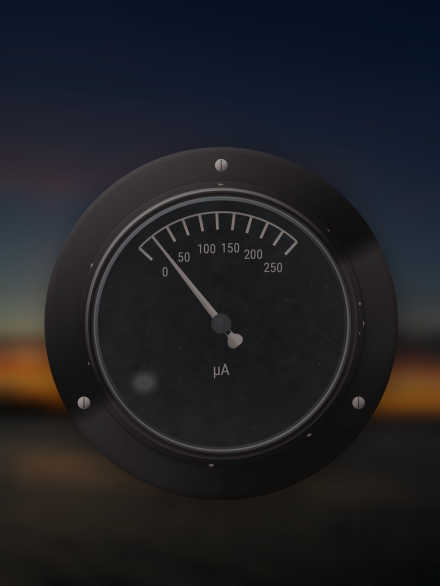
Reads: 25 µA
